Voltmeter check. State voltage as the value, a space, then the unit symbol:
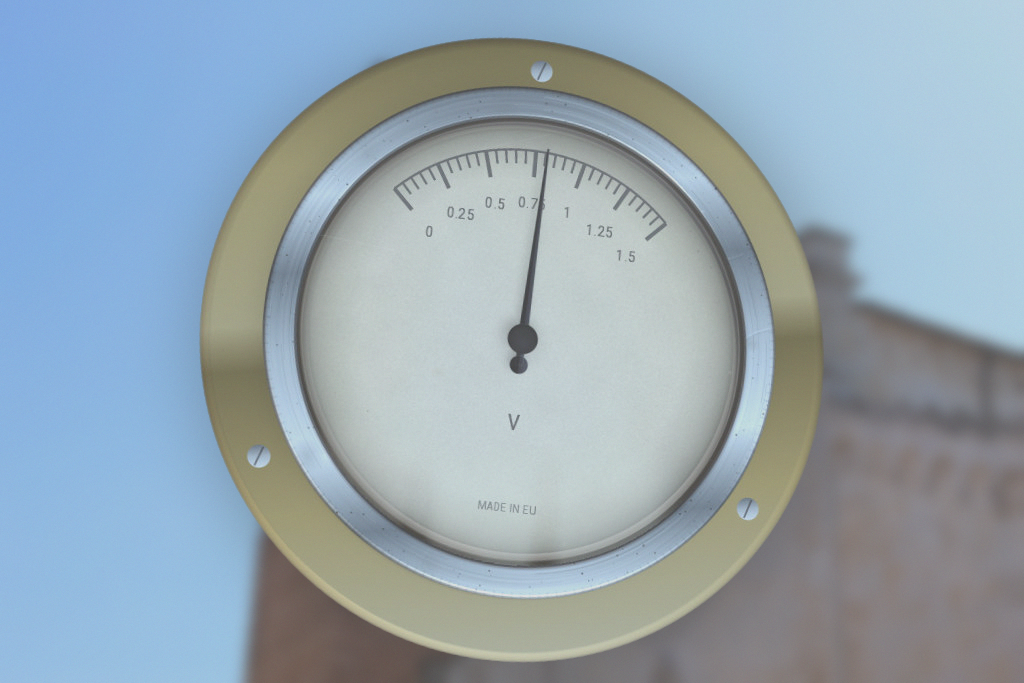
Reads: 0.8 V
